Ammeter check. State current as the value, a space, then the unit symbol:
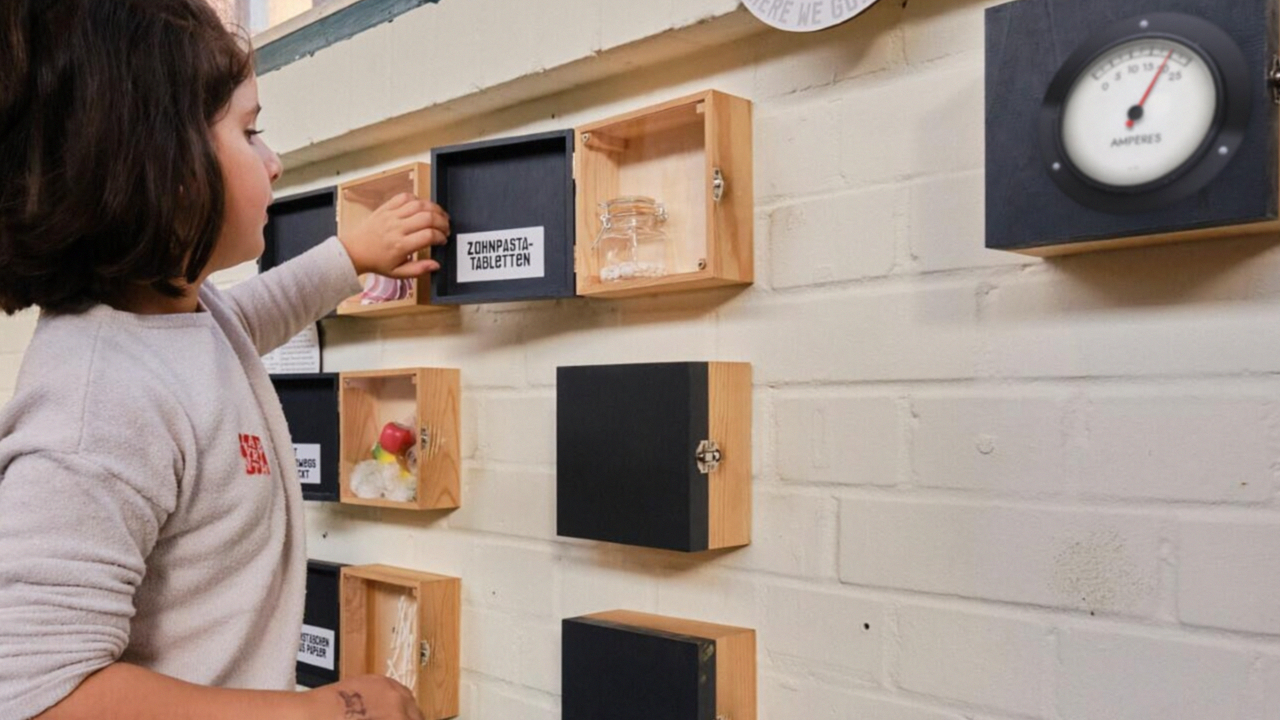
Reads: 20 A
